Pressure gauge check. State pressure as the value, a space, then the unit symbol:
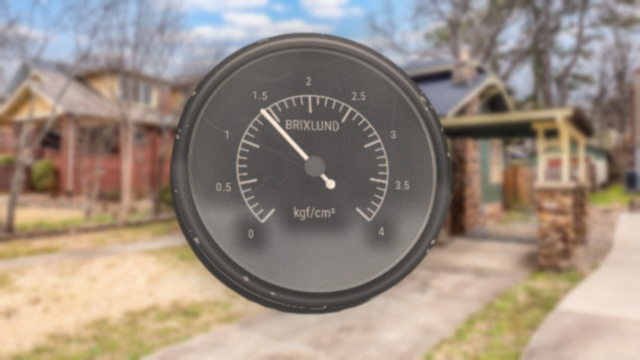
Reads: 1.4 kg/cm²
